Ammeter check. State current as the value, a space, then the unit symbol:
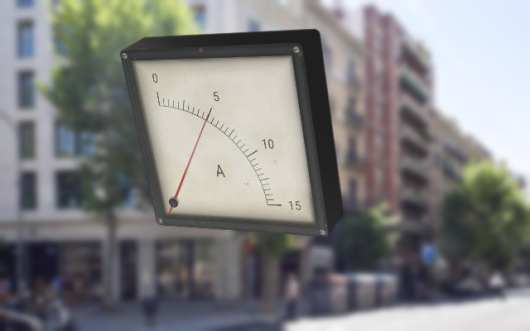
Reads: 5 A
